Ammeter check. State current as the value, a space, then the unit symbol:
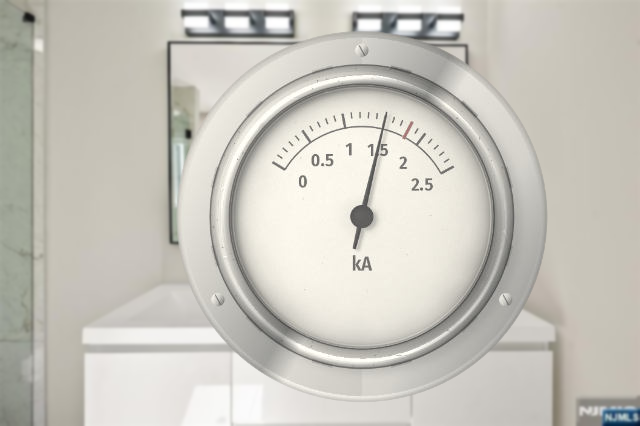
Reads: 1.5 kA
